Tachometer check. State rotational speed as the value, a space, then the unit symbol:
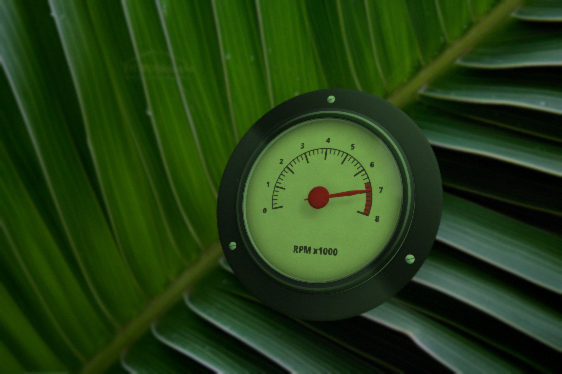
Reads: 7000 rpm
